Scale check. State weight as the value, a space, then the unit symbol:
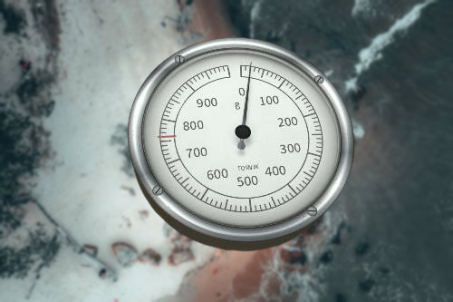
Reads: 20 g
